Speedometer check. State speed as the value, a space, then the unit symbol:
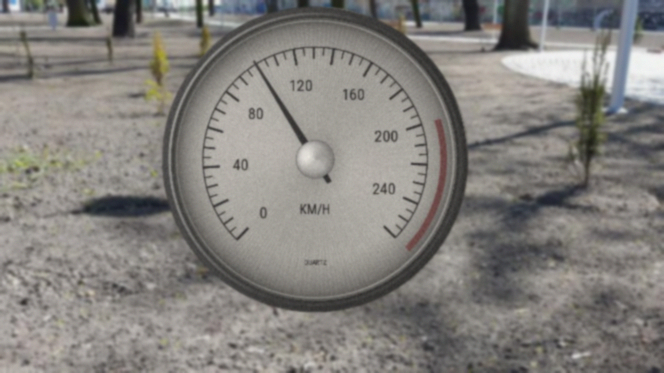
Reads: 100 km/h
